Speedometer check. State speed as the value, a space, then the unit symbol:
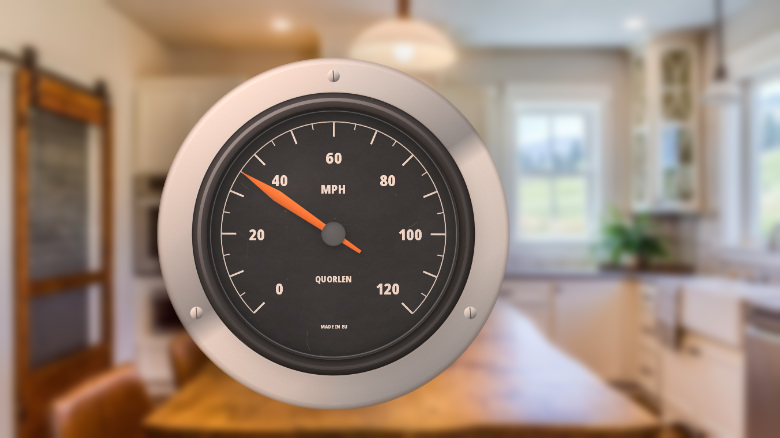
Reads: 35 mph
